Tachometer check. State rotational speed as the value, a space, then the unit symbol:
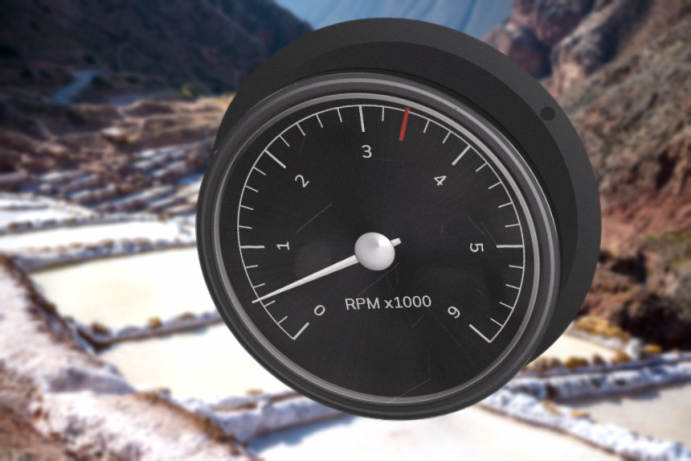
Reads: 500 rpm
